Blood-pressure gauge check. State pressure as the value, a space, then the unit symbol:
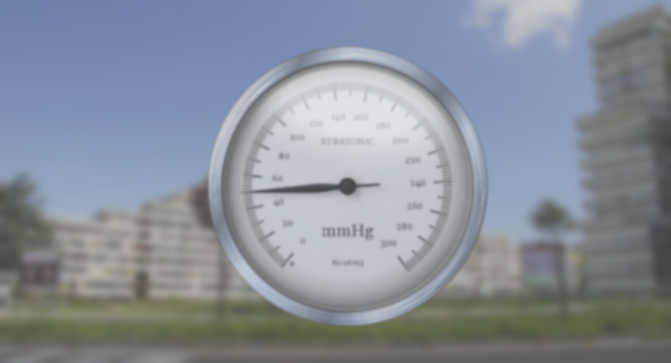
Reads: 50 mmHg
